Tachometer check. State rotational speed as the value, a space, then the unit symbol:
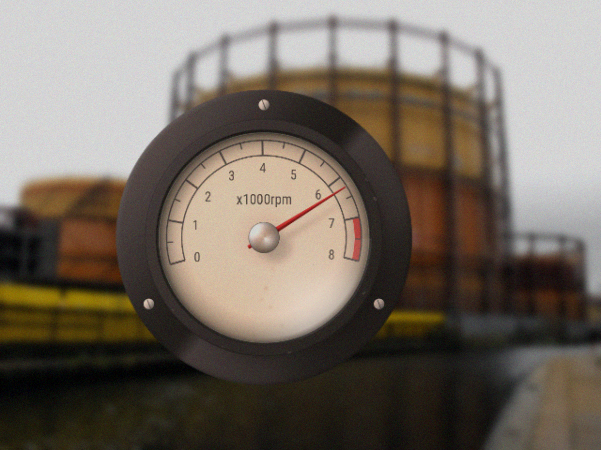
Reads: 6250 rpm
